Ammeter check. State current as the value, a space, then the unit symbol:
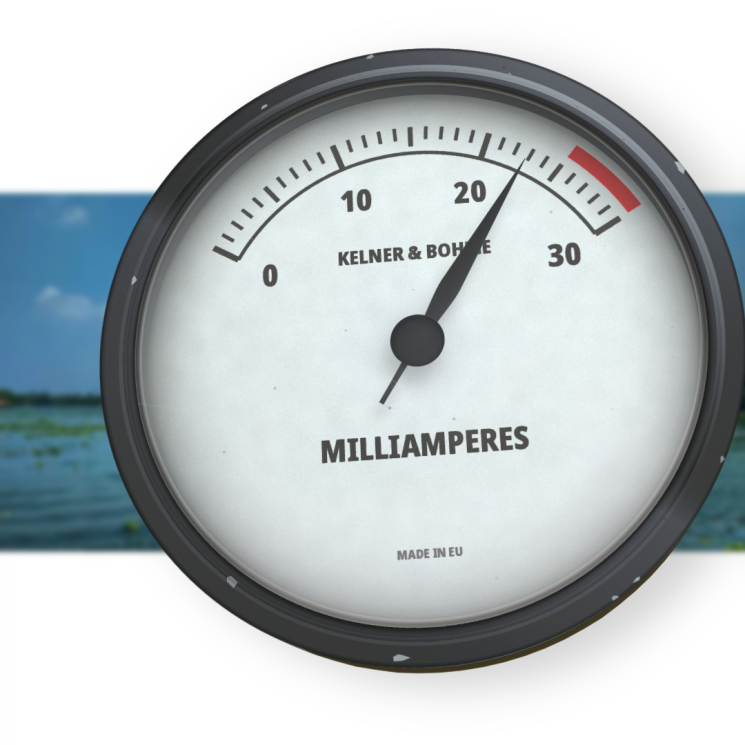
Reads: 23 mA
